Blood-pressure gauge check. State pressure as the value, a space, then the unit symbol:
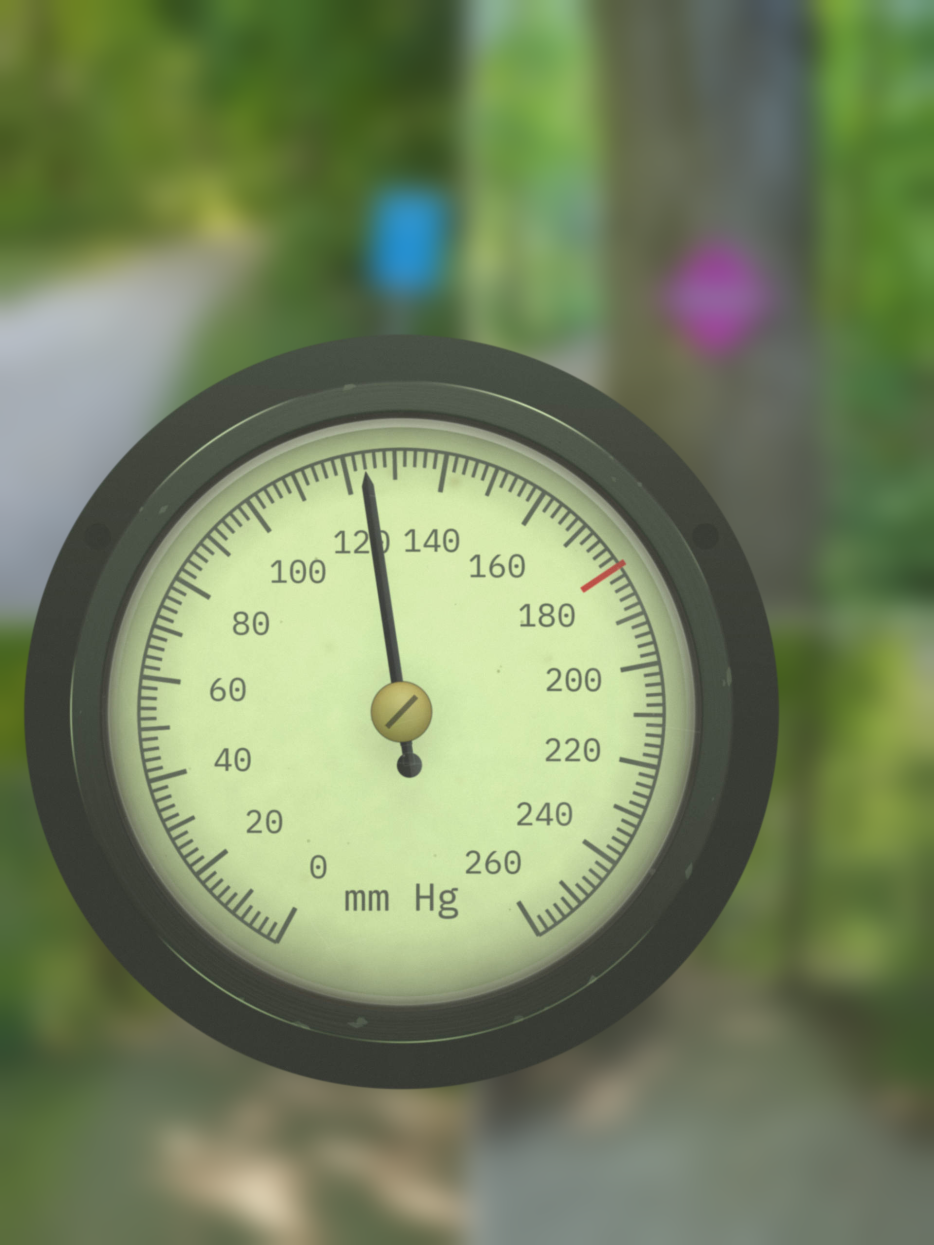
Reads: 124 mmHg
